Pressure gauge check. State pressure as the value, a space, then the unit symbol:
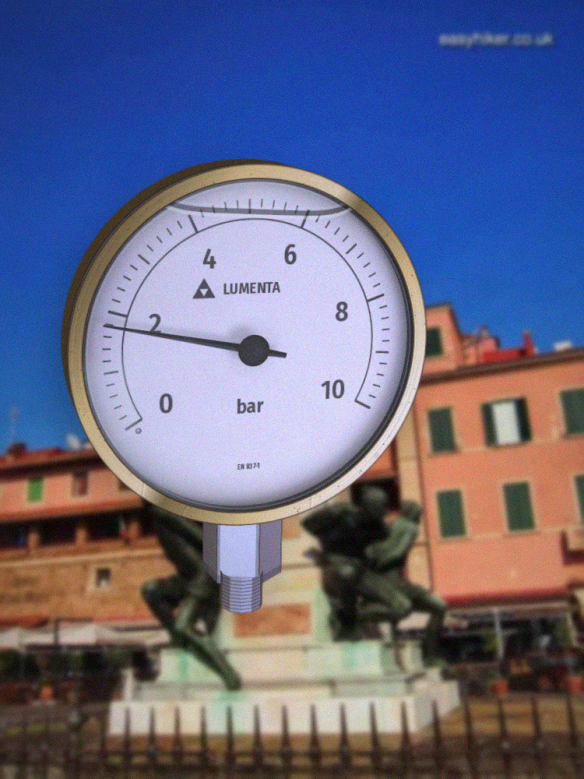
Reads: 1.8 bar
